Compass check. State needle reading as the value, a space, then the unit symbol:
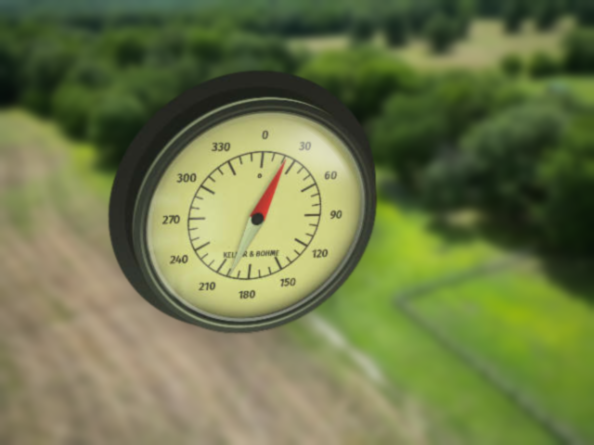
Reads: 20 °
